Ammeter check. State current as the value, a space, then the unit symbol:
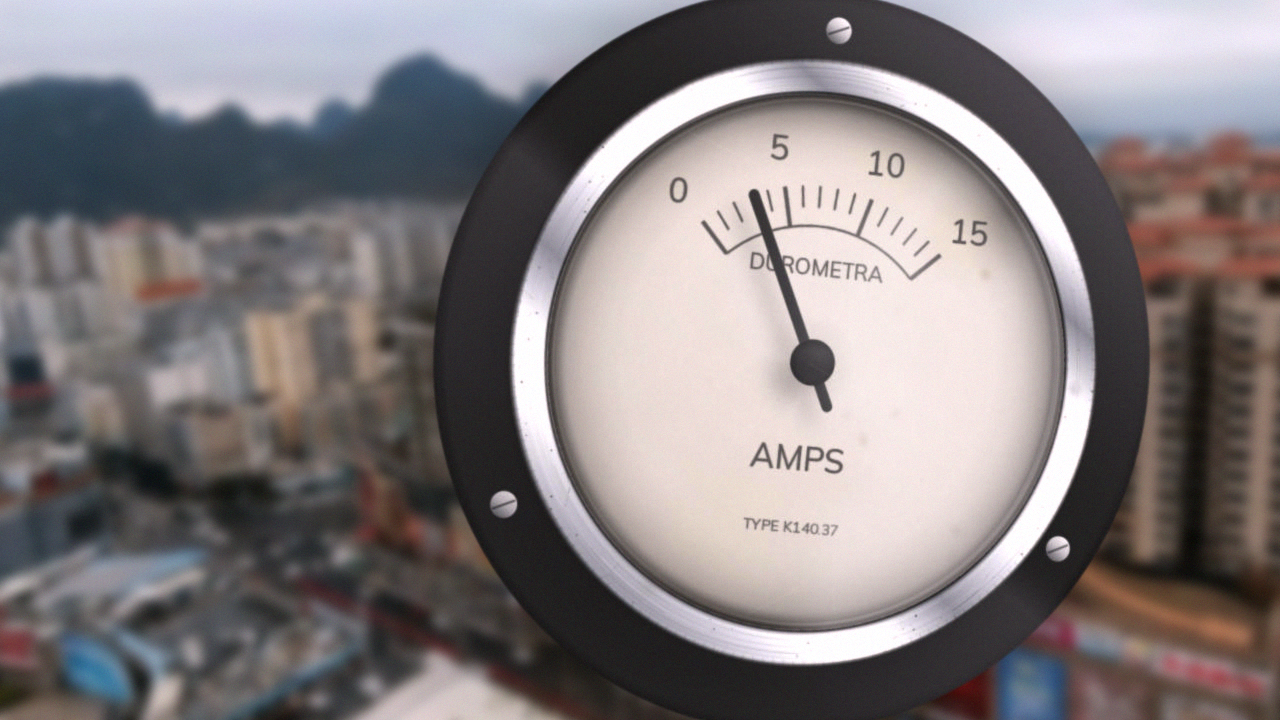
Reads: 3 A
